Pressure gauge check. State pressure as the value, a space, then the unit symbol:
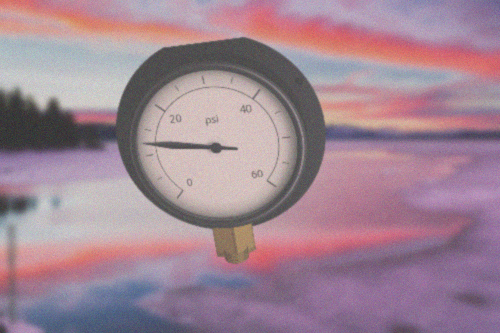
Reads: 12.5 psi
